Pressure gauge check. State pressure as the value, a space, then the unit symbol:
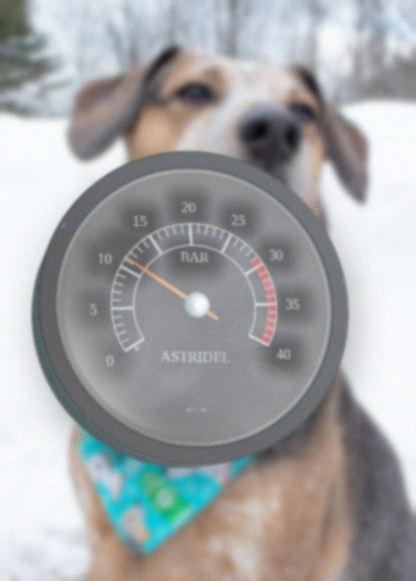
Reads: 11 bar
